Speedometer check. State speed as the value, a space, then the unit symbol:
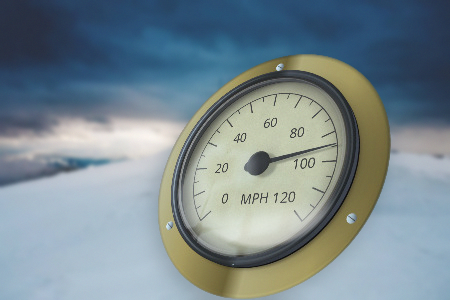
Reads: 95 mph
